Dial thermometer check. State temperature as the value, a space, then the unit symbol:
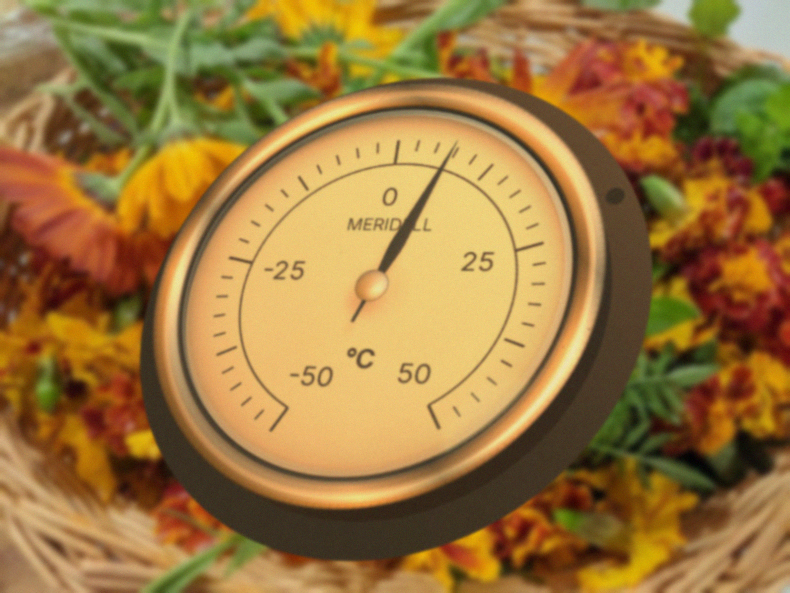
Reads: 7.5 °C
